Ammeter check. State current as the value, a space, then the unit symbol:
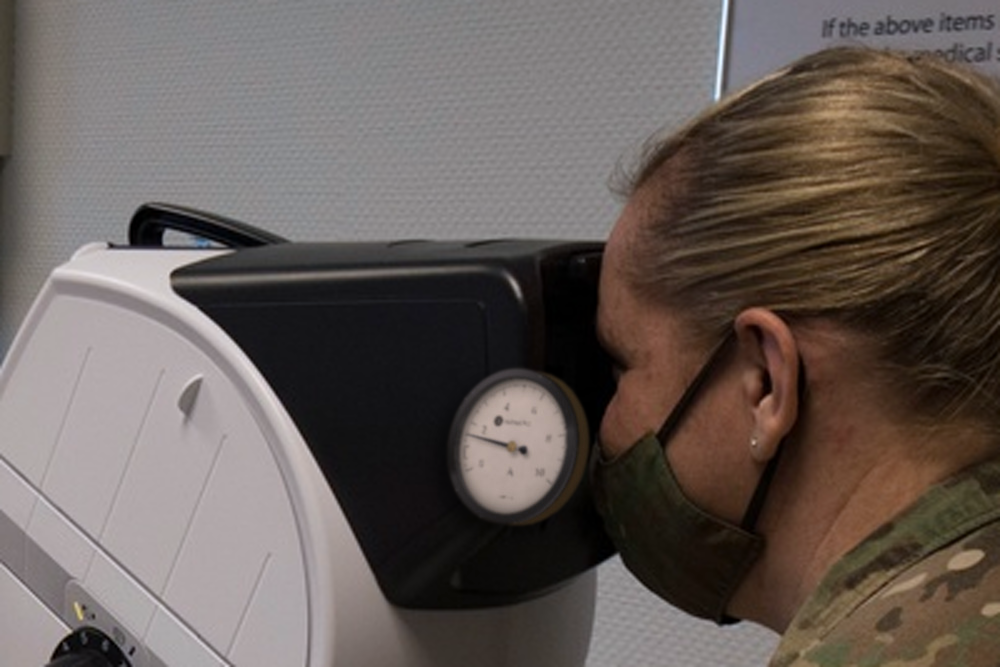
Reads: 1.5 A
